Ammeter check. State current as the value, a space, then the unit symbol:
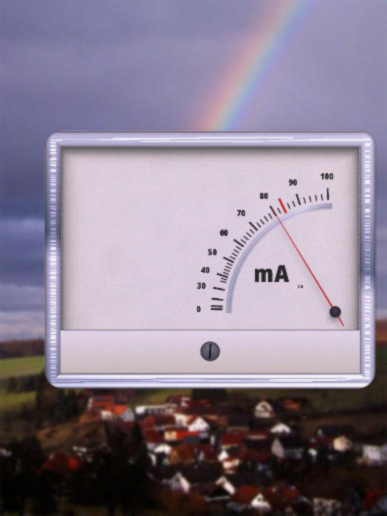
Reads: 80 mA
